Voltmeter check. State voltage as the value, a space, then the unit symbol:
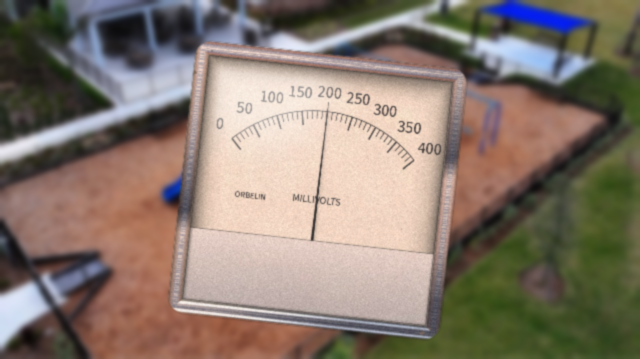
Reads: 200 mV
